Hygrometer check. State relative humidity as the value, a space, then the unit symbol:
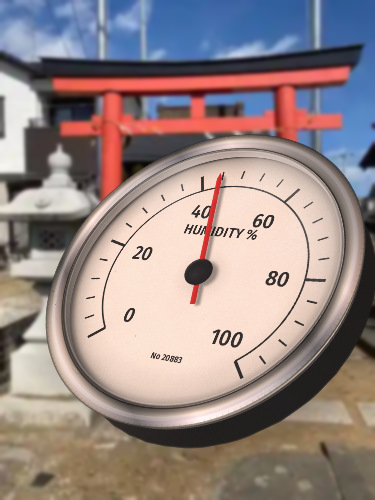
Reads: 44 %
